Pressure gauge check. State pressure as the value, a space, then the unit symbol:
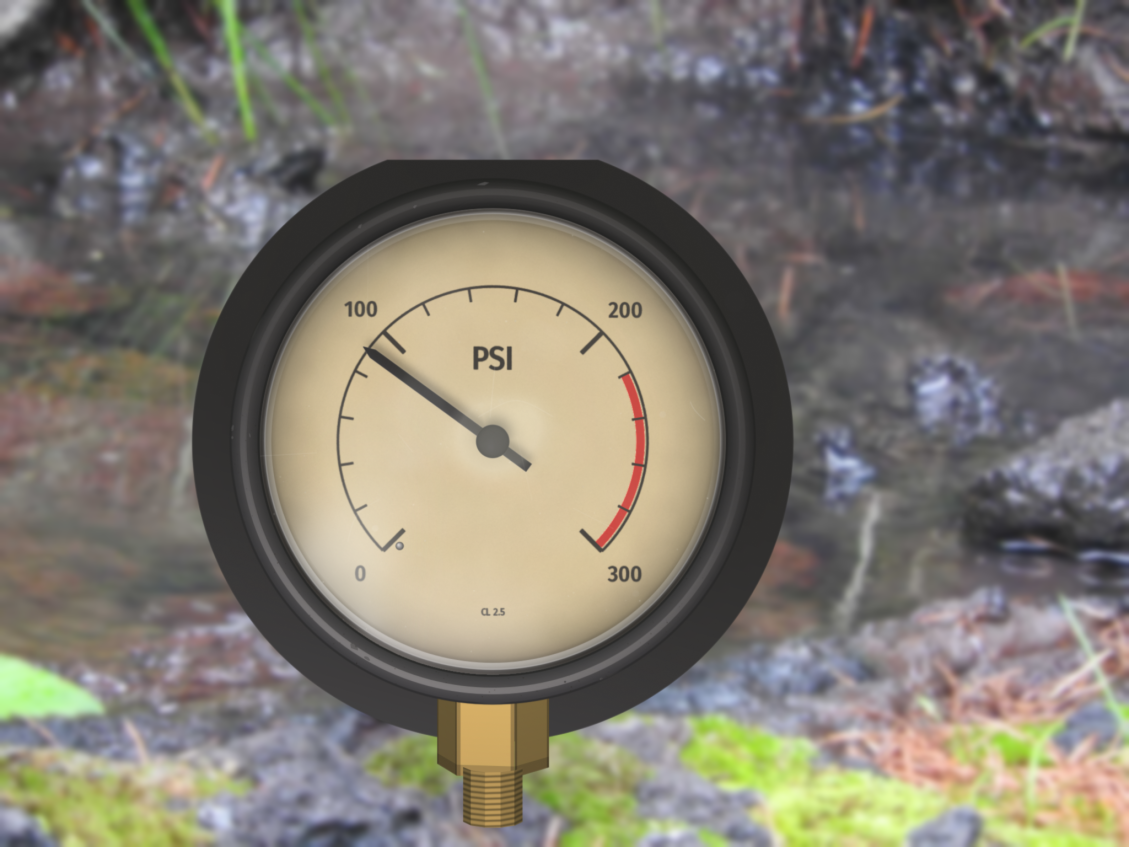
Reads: 90 psi
